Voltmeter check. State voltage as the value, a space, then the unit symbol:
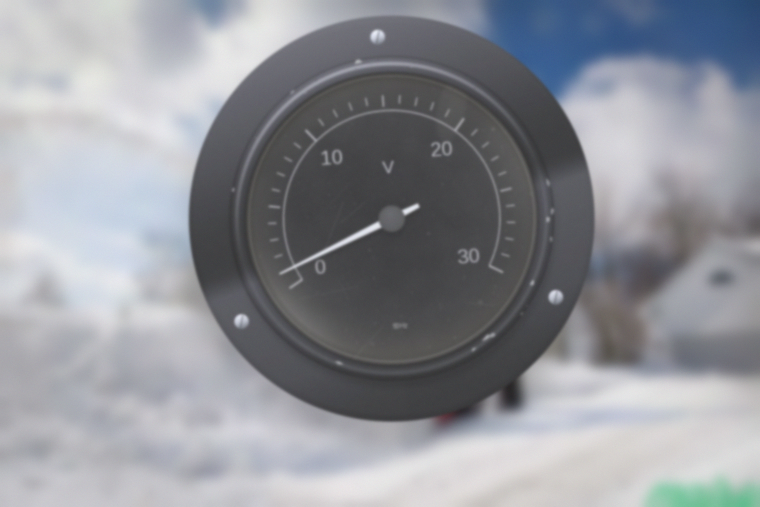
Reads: 1 V
